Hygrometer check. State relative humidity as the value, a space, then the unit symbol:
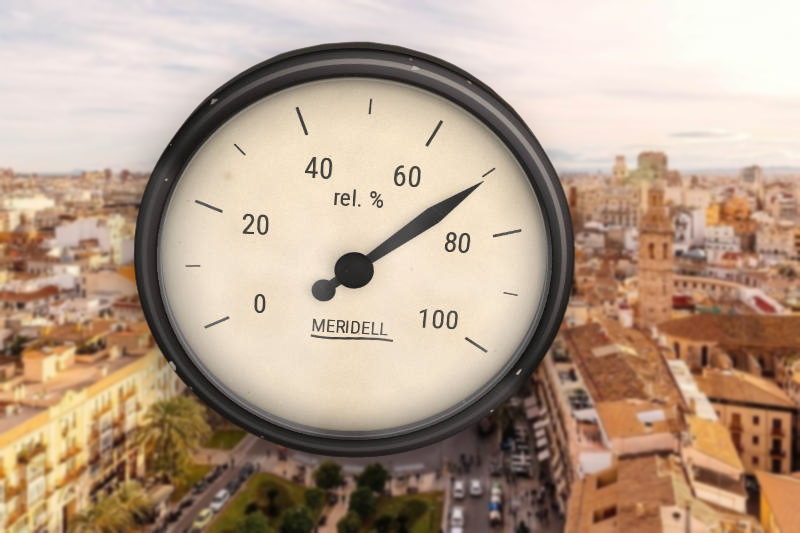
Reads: 70 %
